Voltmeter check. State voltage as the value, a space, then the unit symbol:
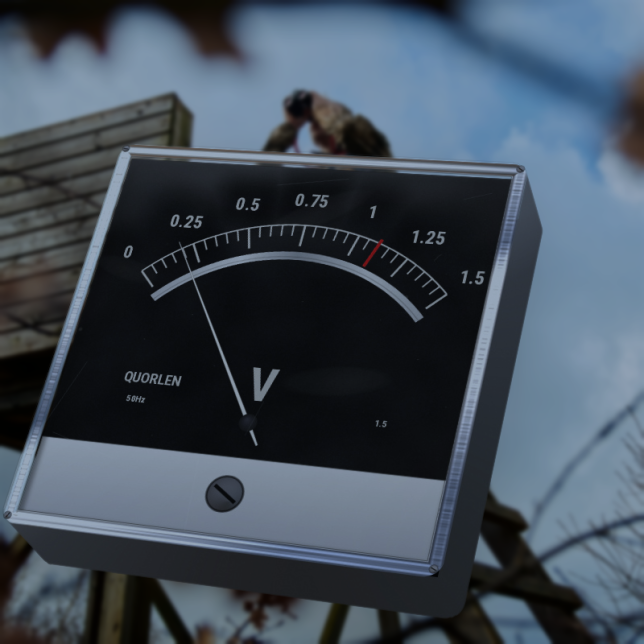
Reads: 0.2 V
